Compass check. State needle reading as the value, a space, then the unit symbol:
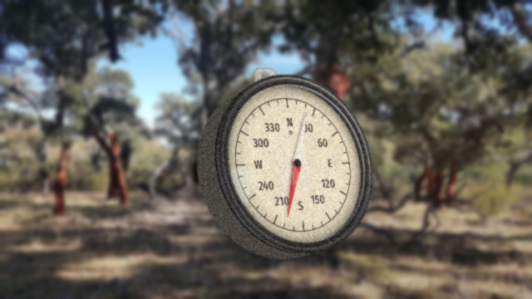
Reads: 200 °
